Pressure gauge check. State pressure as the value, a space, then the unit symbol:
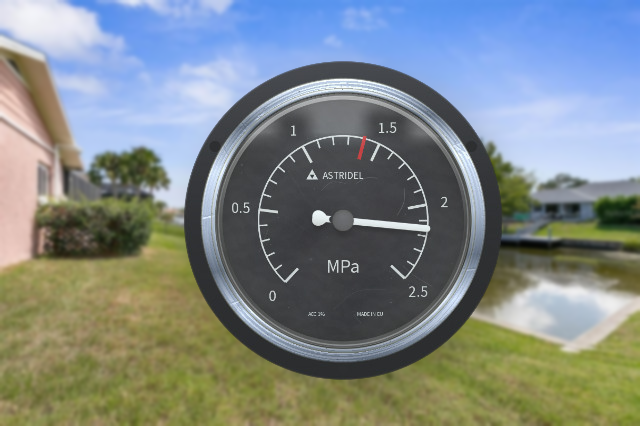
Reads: 2.15 MPa
